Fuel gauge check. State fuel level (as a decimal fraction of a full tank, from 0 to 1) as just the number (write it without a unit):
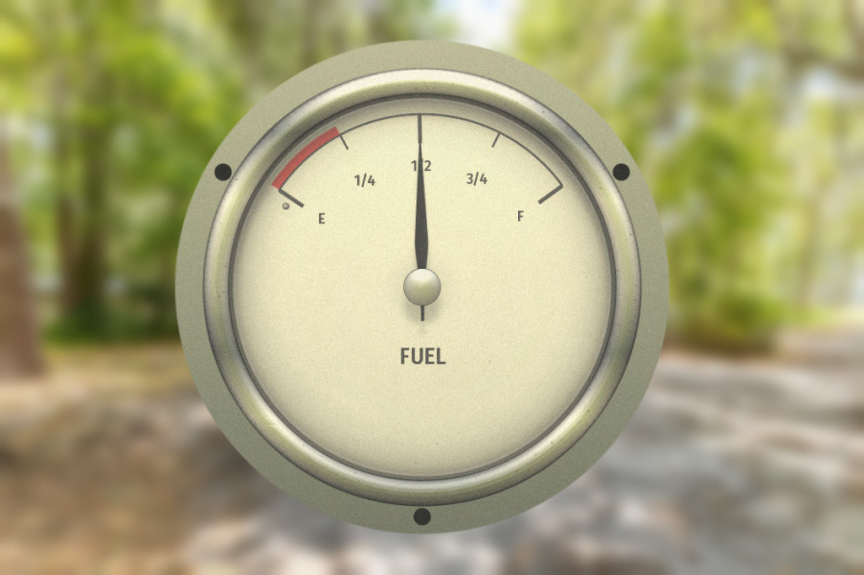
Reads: 0.5
